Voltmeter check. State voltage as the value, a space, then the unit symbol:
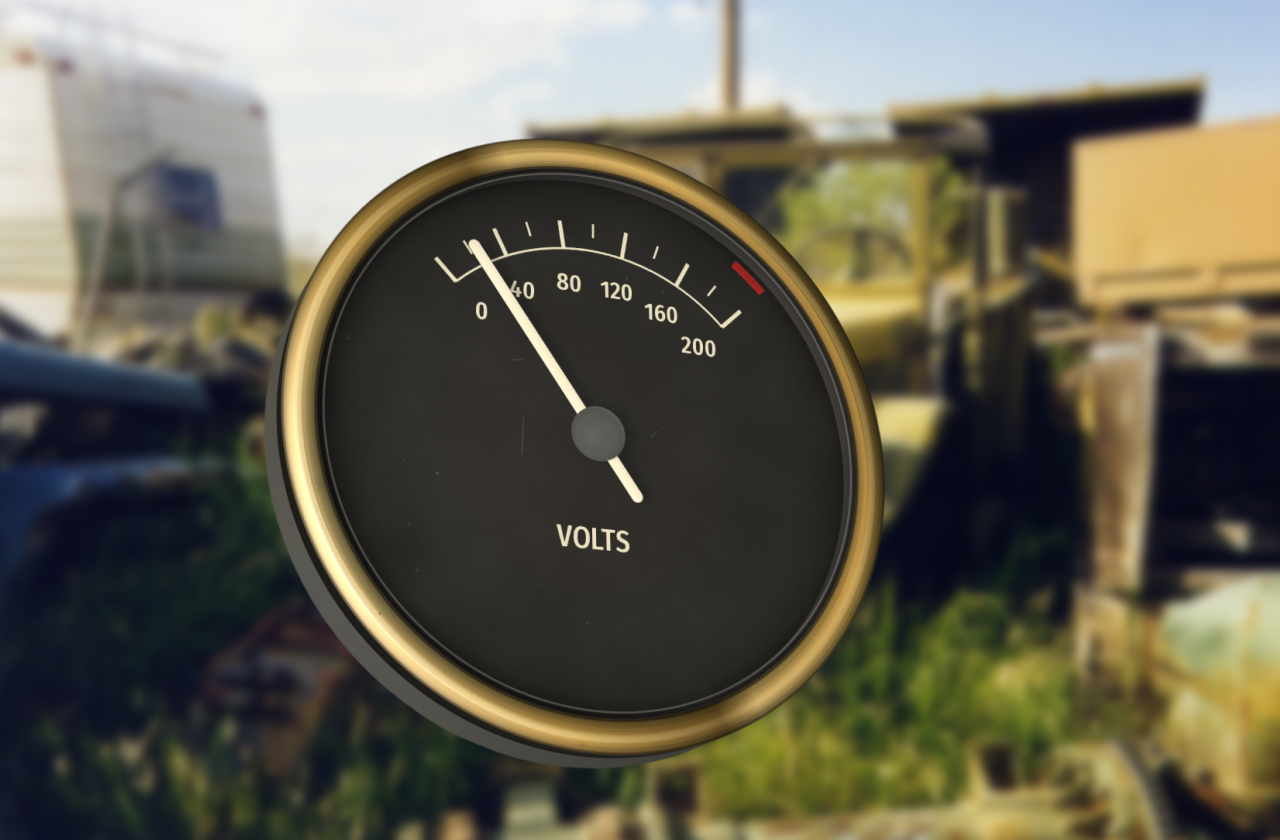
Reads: 20 V
